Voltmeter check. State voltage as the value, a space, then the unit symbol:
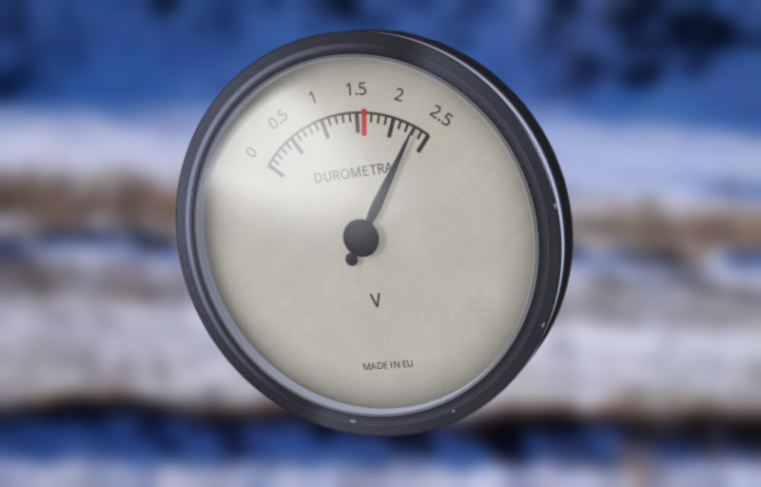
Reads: 2.3 V
